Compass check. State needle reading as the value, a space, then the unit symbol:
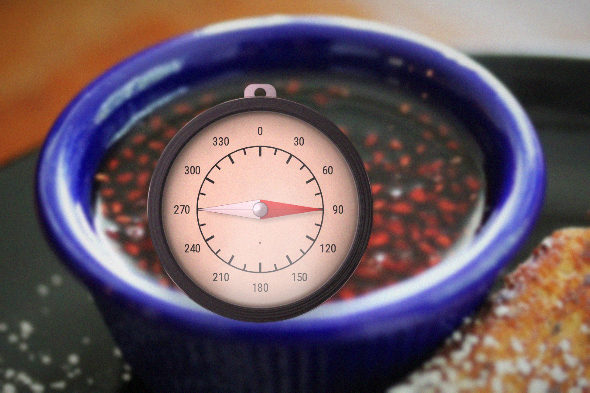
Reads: 90 °
